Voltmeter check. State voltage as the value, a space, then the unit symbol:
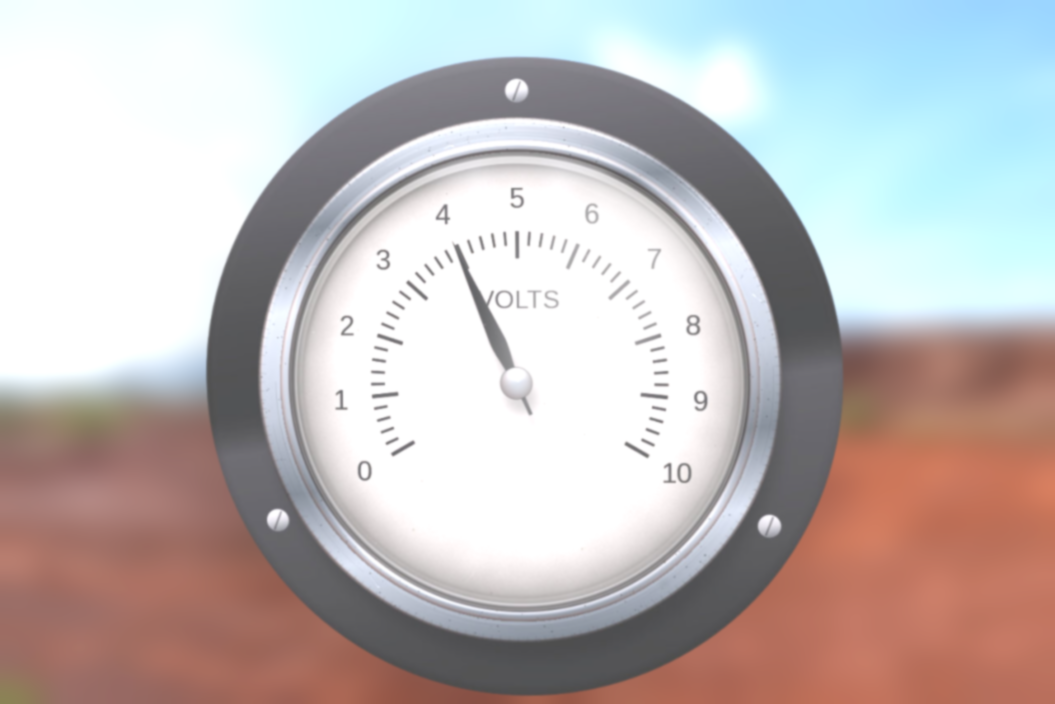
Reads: 4 V
